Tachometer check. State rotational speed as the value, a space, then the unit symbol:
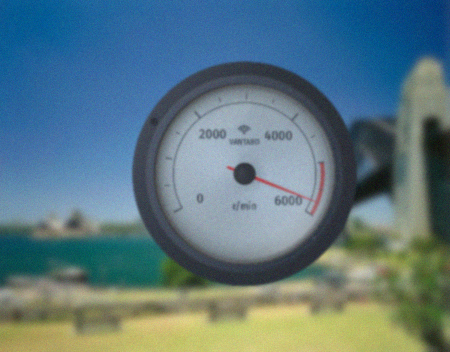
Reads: 5750 rpm
